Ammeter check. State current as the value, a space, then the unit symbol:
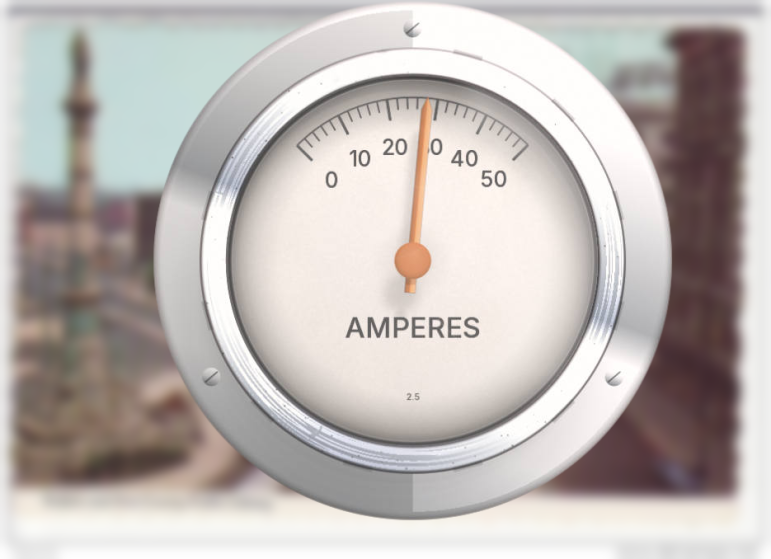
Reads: 28 A
